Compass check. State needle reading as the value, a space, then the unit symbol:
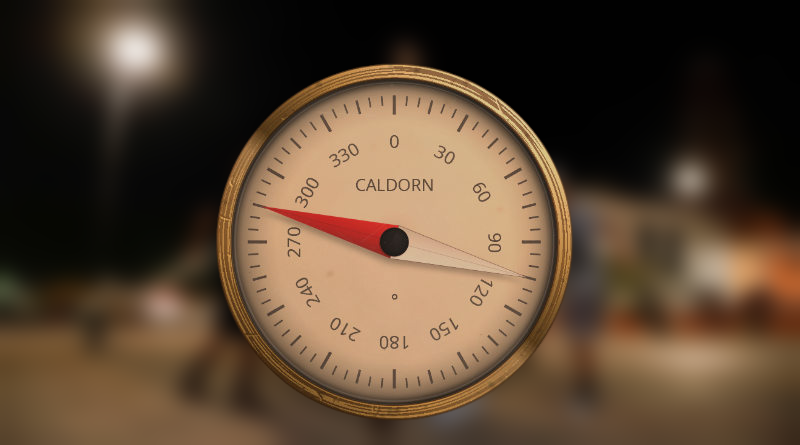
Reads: 285 °
